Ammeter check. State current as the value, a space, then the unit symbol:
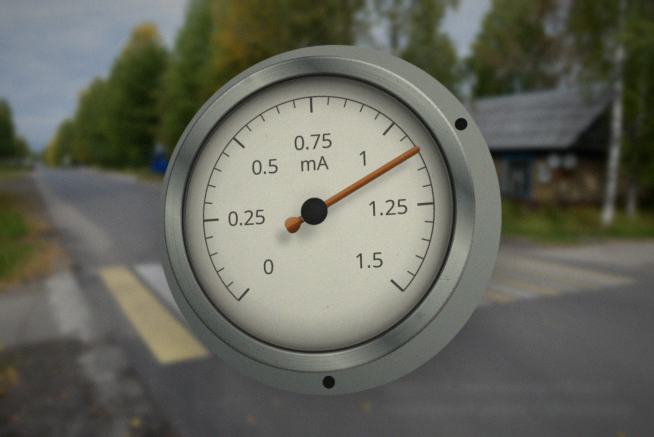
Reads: 1.1 mA
